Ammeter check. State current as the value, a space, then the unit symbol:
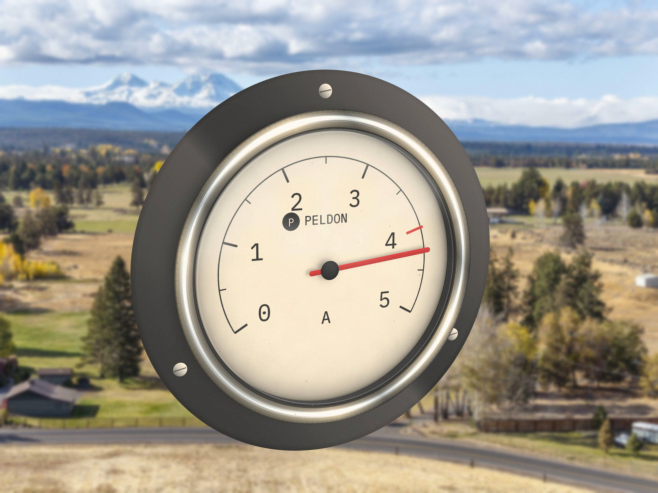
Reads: 4.25 A
